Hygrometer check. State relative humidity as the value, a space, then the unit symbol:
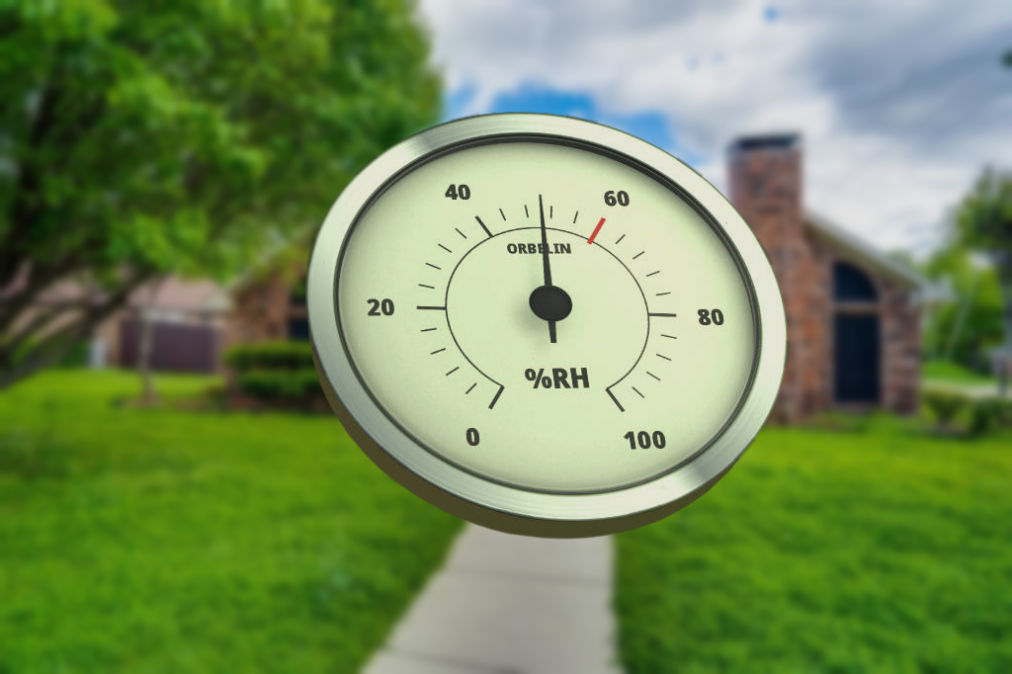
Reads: 50 %
